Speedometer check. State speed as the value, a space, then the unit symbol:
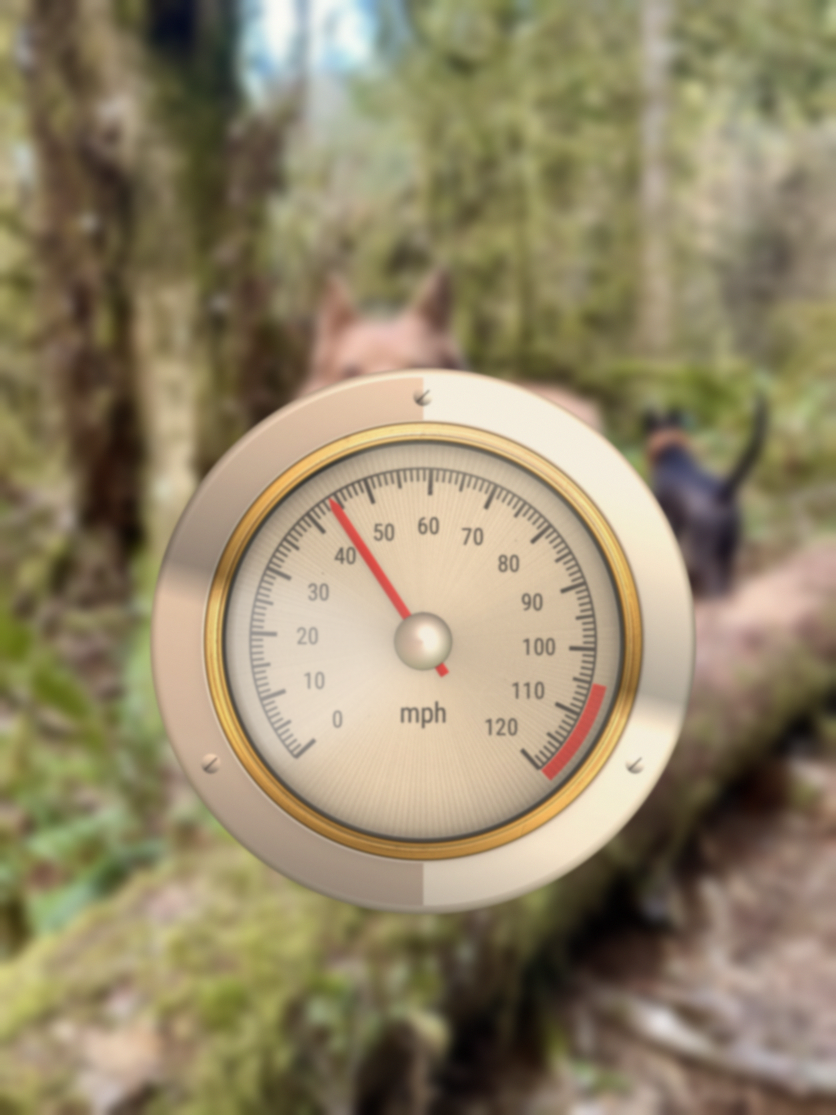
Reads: 44 mph
